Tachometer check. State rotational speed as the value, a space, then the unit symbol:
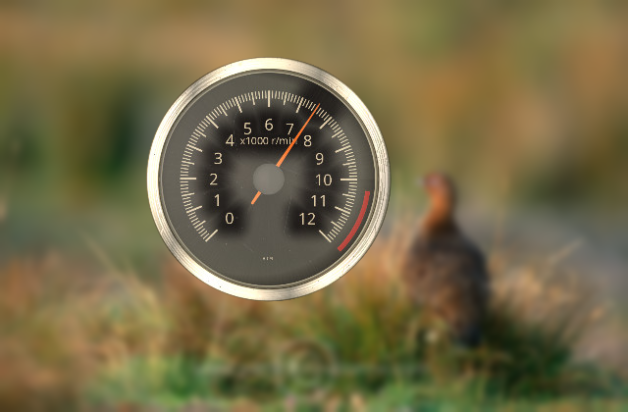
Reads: 7500 rpm
